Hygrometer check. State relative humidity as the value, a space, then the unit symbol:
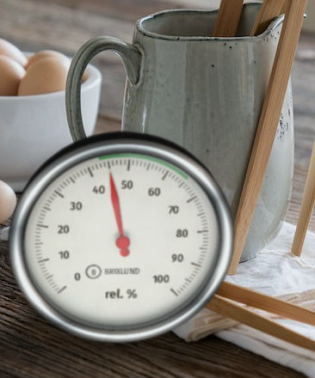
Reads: 45 %
